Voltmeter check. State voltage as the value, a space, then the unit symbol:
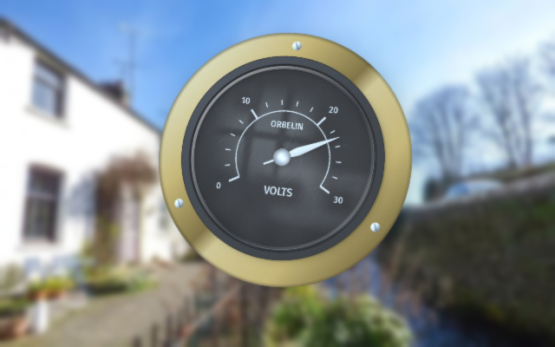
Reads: 23 V
